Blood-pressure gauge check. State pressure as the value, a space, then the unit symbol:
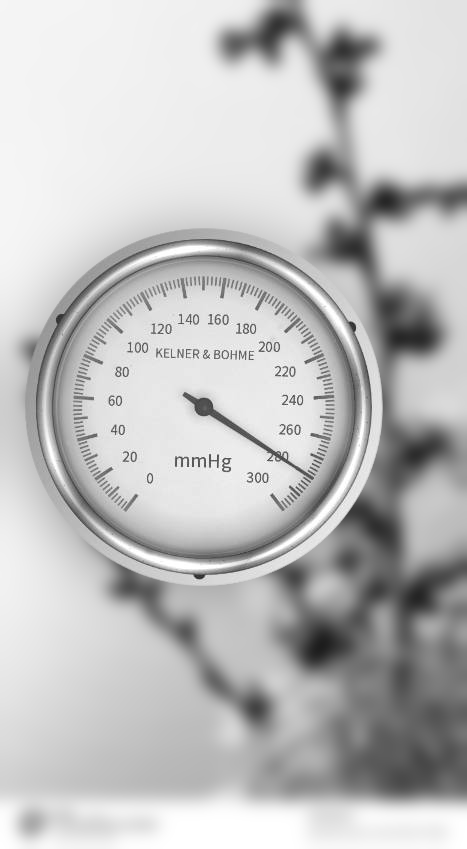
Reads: 280 mmHg
